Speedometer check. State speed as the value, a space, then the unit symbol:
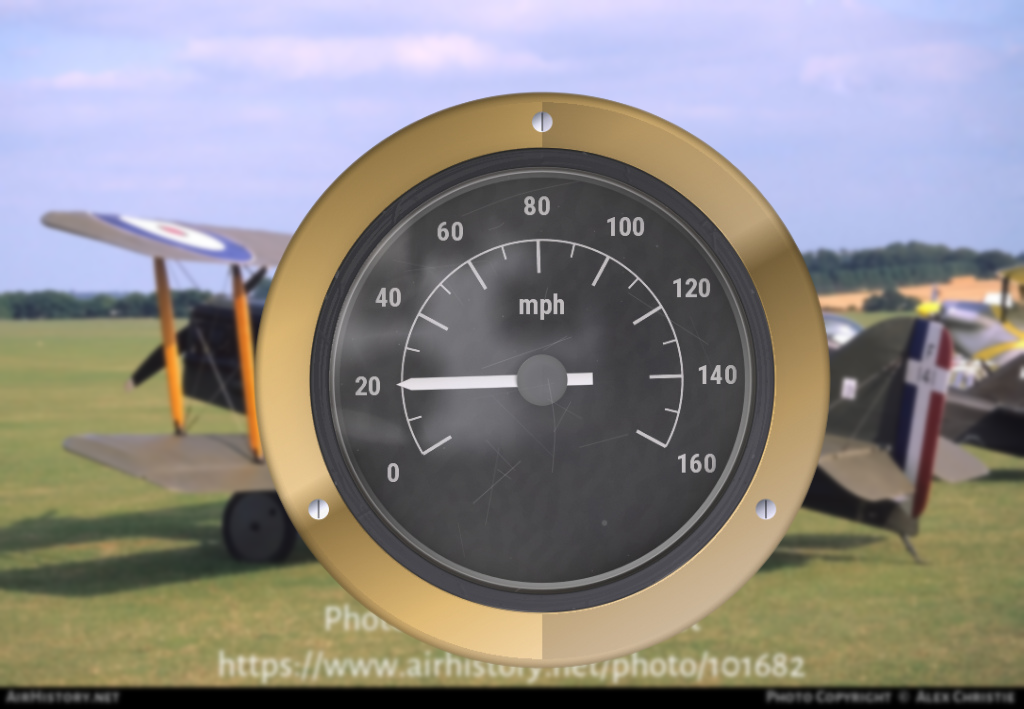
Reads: 20 mph
